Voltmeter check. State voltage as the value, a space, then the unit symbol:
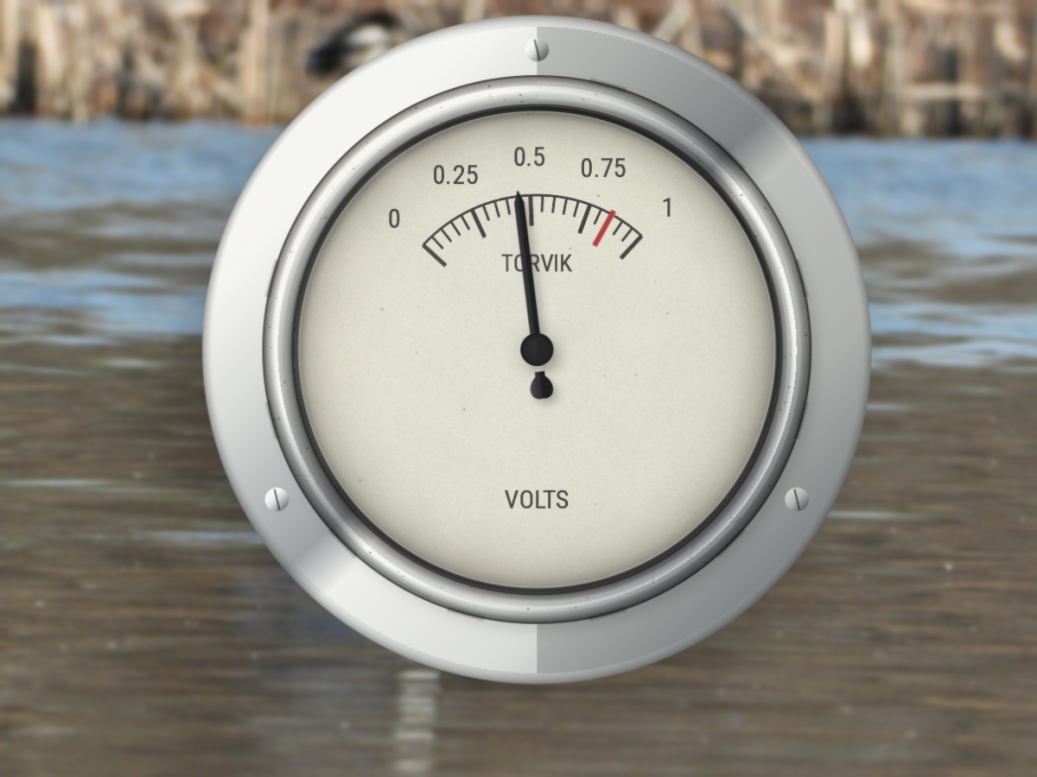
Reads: 0.45 V
